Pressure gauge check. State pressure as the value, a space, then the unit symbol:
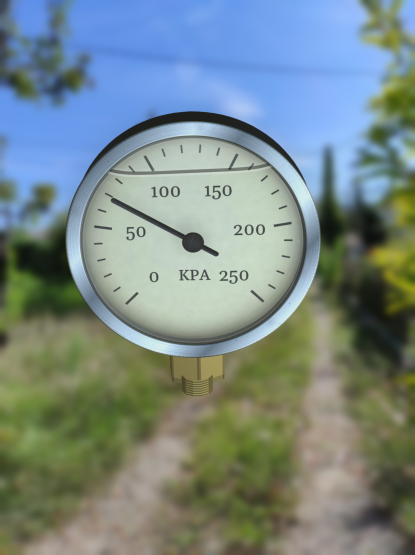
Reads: 70 kPa
